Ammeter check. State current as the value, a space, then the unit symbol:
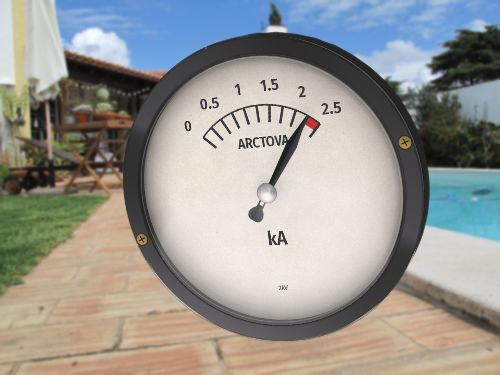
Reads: 2.25 kA
